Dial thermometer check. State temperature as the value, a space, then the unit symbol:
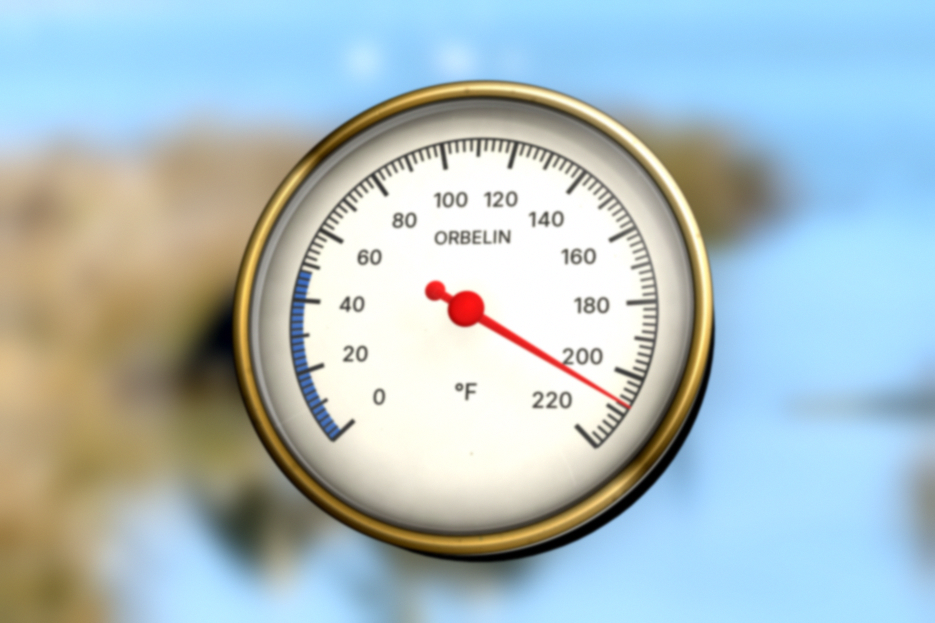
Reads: 208 °F
